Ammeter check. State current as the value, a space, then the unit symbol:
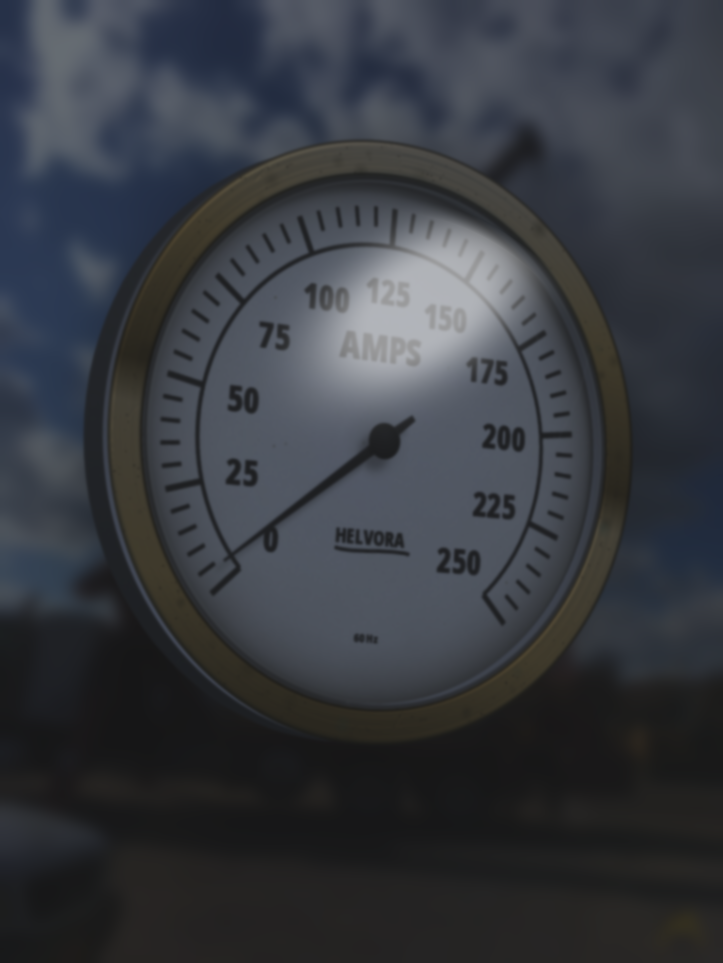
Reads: 5 A
